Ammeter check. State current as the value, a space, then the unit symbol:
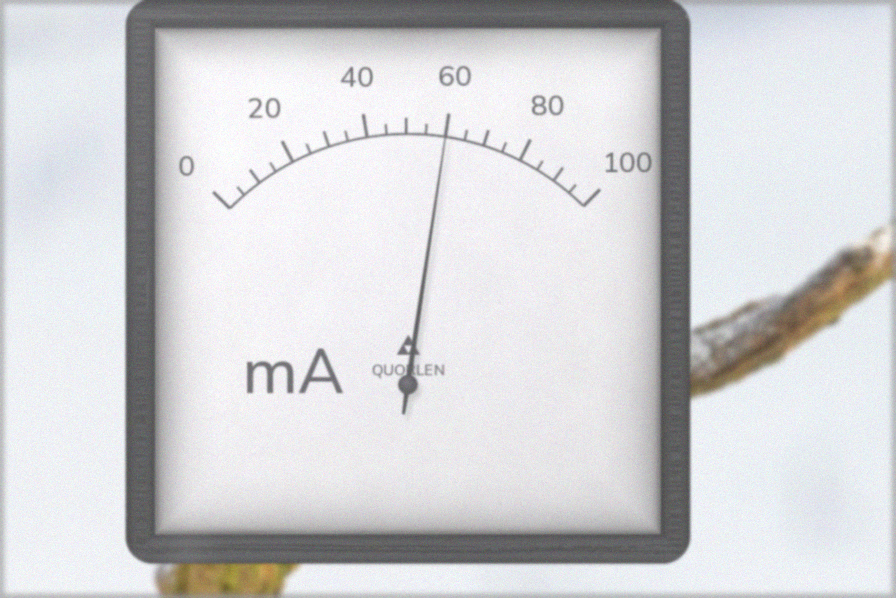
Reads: 60 mA
